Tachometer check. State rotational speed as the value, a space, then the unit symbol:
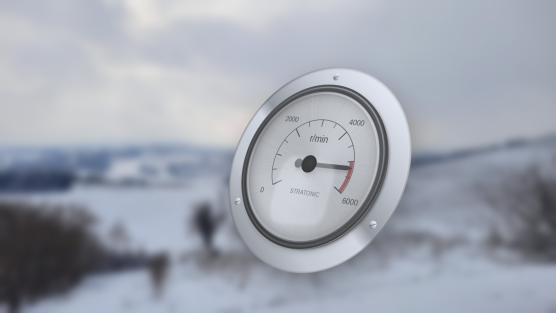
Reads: 5250 rpm
